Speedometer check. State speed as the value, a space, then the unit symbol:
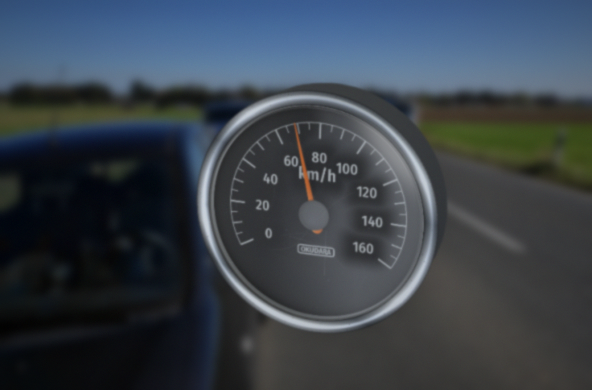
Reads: 70 km/h
